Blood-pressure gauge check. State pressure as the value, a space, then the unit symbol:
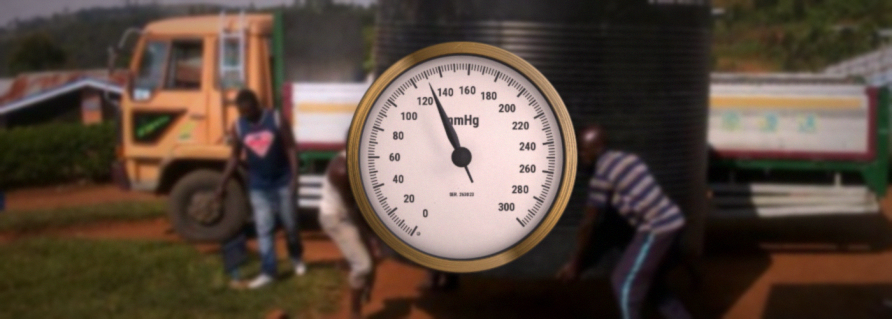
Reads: 130 mmHg
